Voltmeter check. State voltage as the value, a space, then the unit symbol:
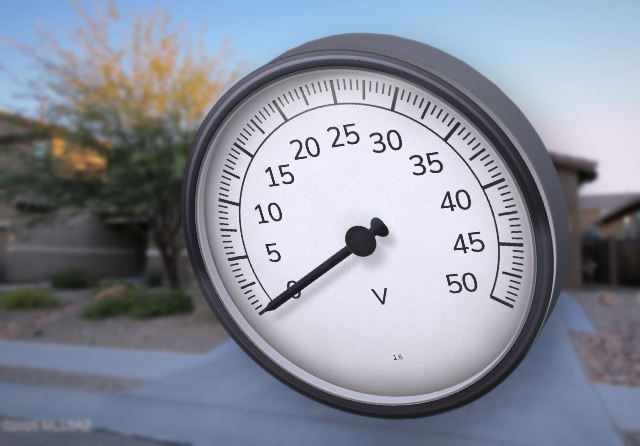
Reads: 0 V
